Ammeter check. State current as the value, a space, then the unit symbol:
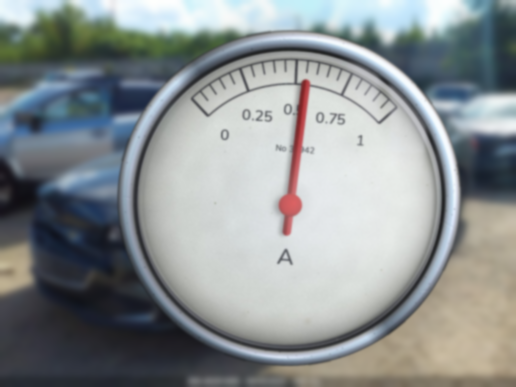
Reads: 0.55 A
